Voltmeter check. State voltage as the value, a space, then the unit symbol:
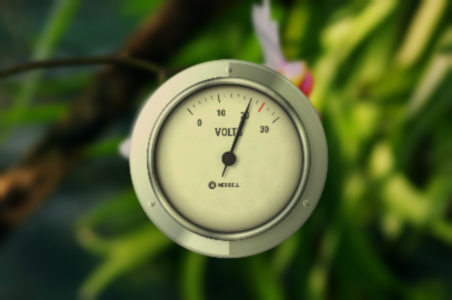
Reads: 20 V
